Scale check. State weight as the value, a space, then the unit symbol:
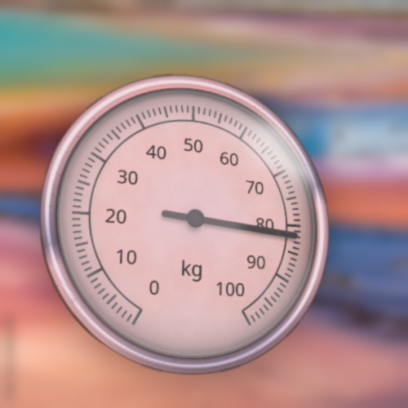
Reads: 82 kg
